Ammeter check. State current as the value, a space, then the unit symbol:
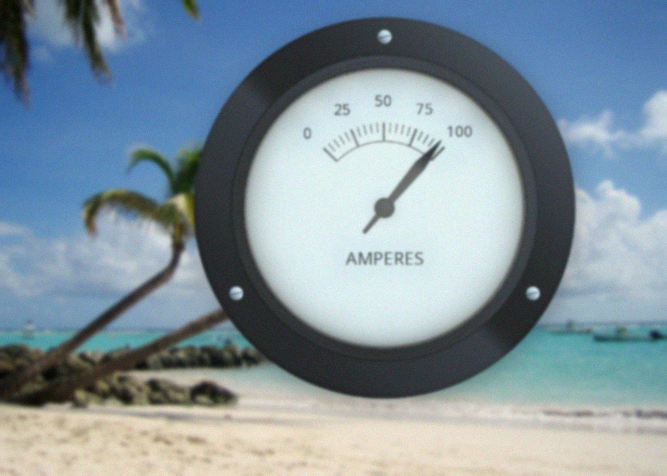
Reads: 95 A
